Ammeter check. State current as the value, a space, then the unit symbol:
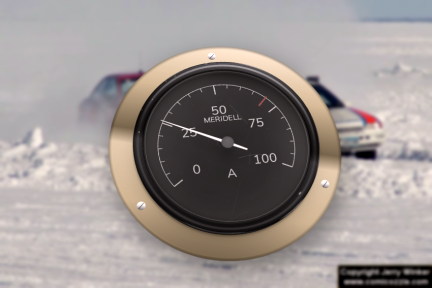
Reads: 25 A
